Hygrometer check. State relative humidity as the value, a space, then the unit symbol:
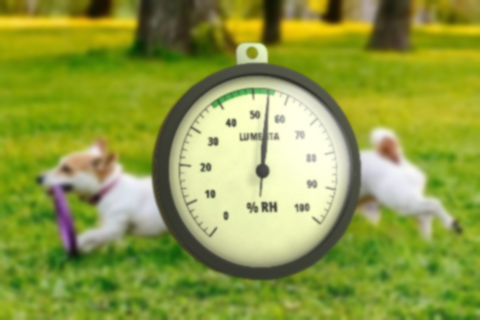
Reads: 54 %
